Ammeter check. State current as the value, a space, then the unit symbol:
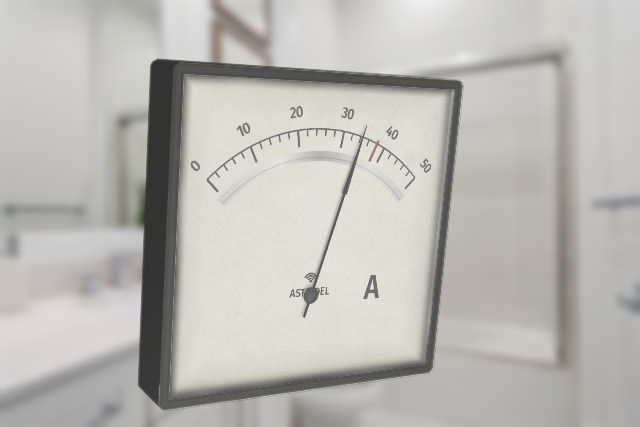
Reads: 34 A
